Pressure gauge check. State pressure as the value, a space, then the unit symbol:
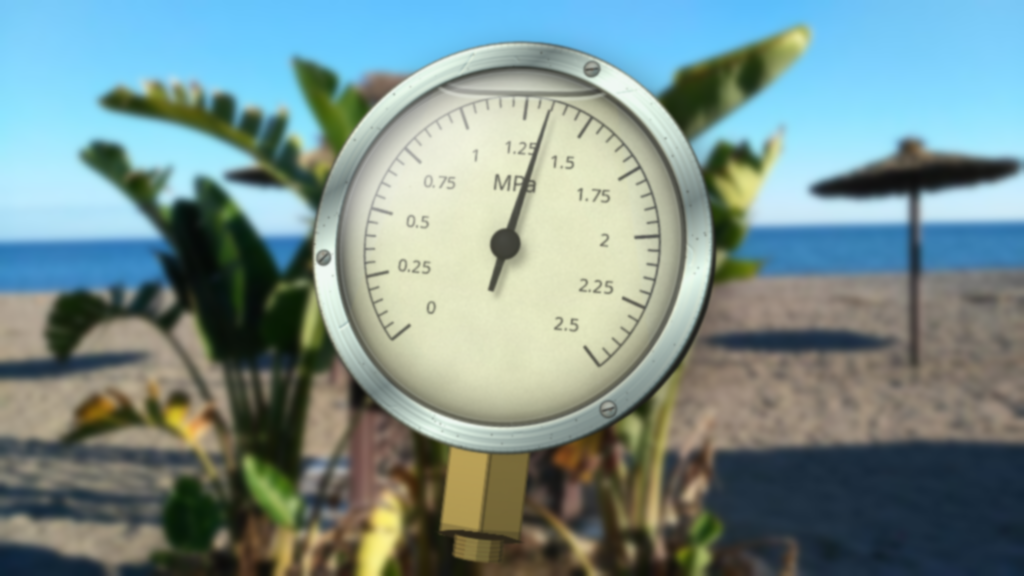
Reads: 1.35 MPa
